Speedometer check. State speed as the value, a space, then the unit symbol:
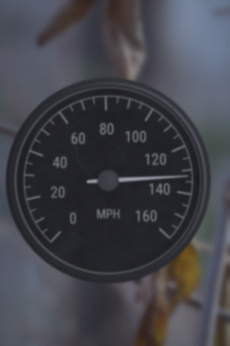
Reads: 132.5 mph
